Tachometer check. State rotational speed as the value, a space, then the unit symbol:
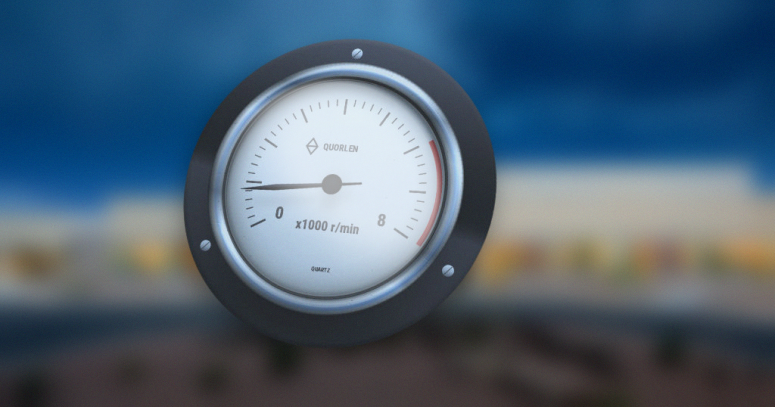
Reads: 800 rpm
